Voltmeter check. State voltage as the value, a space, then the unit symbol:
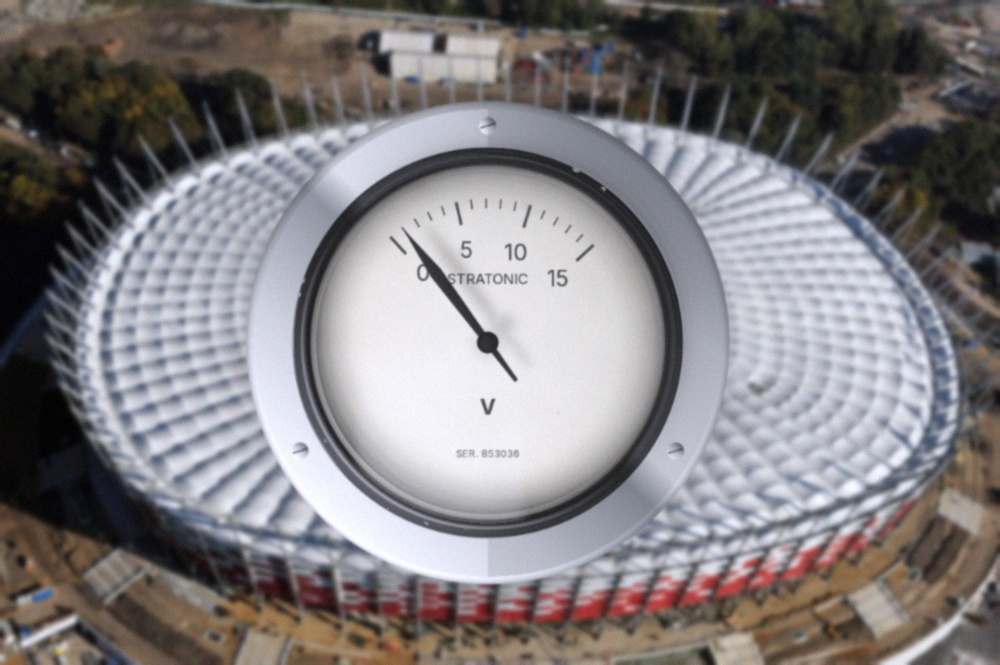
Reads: 1 V
